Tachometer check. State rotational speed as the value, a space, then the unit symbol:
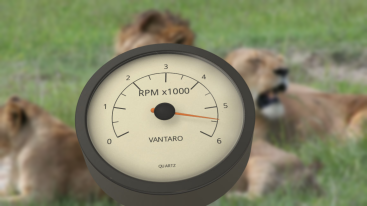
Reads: 5500 rpm
